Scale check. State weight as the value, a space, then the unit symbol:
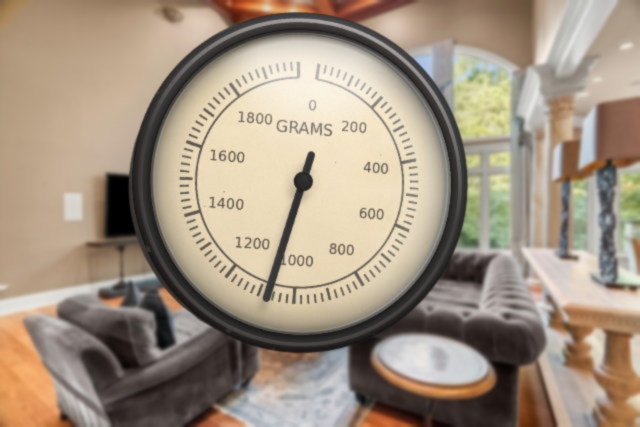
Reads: 1080 g
